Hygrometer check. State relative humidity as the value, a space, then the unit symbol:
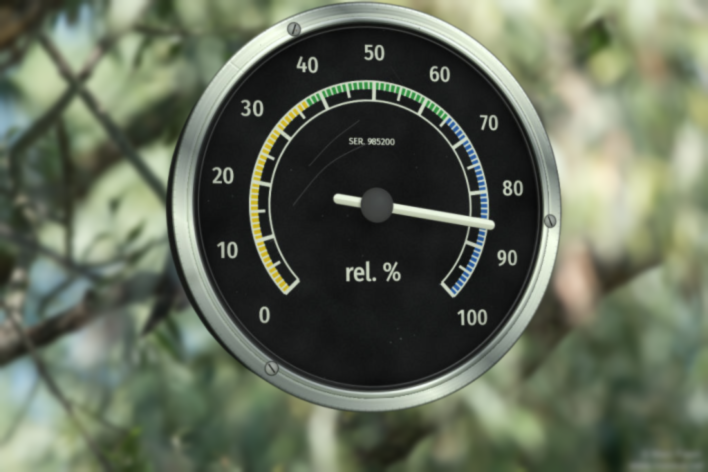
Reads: 86 %
